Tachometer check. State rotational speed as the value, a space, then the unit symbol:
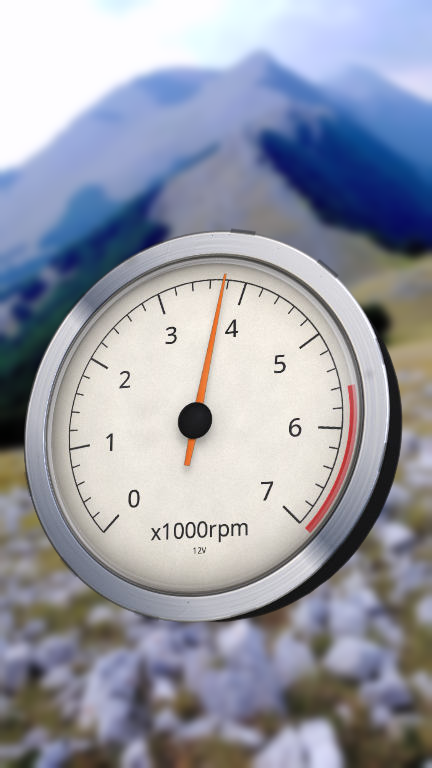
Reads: 3800 rpm
